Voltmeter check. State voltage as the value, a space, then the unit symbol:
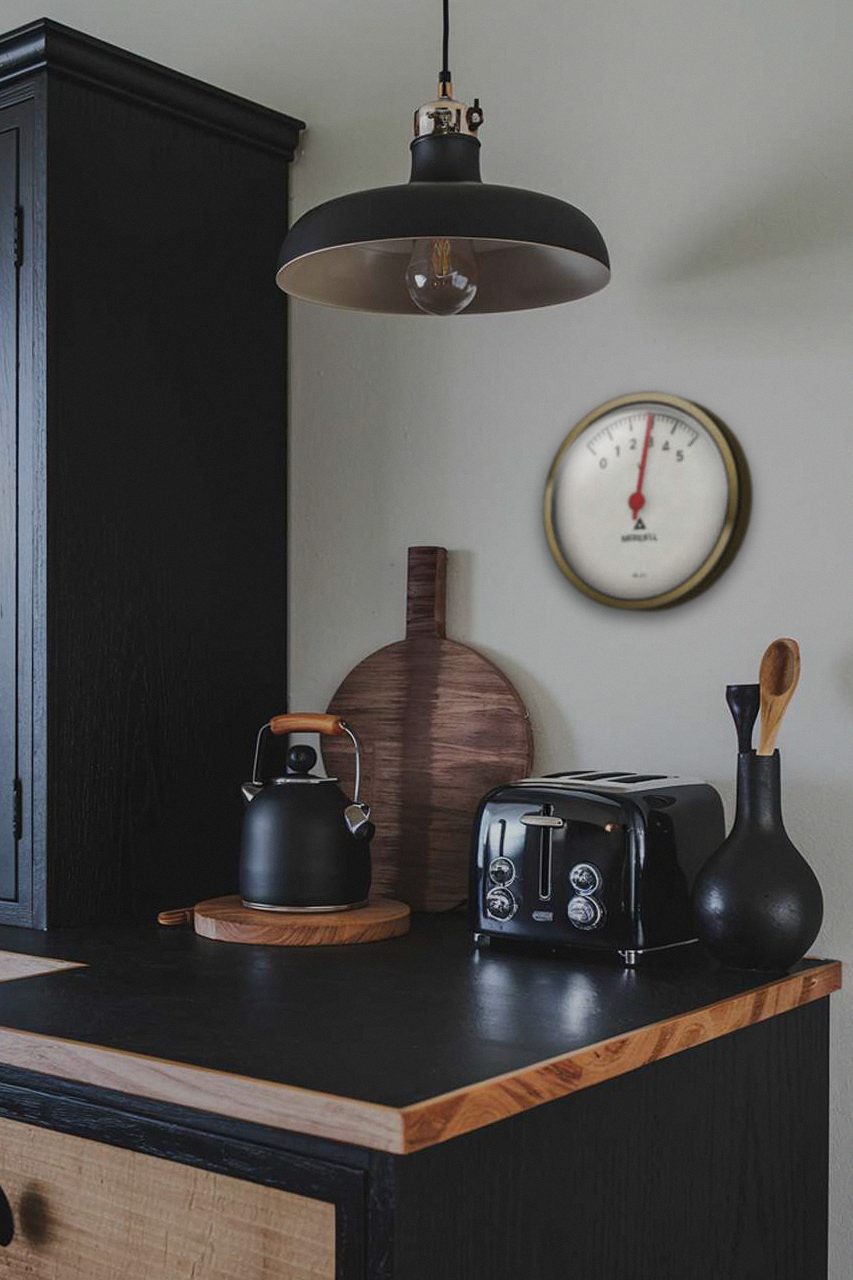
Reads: 3 V
